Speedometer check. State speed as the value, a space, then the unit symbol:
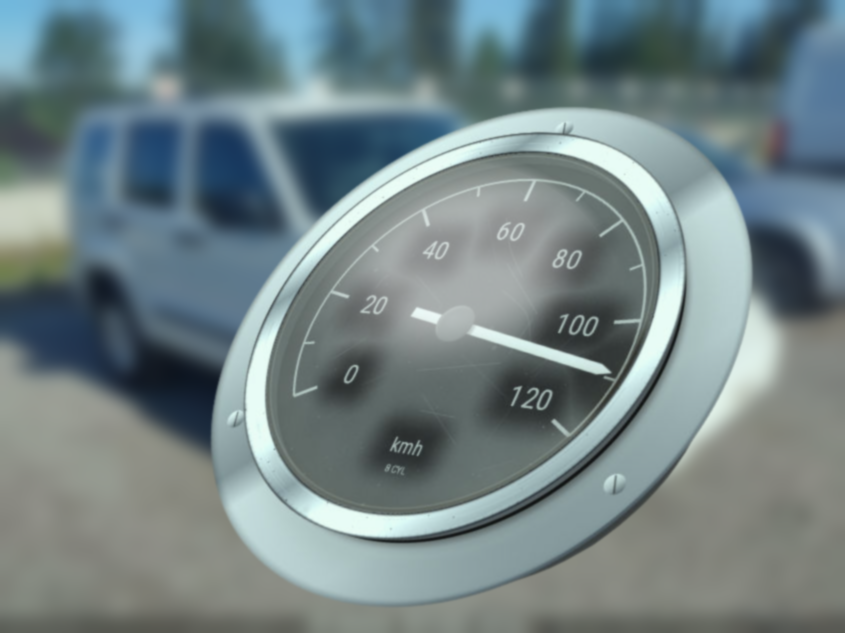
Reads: 110 km/h
